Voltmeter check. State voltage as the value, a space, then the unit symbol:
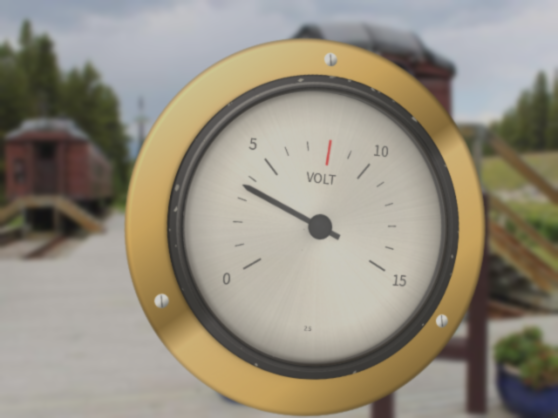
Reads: 3.5 V
